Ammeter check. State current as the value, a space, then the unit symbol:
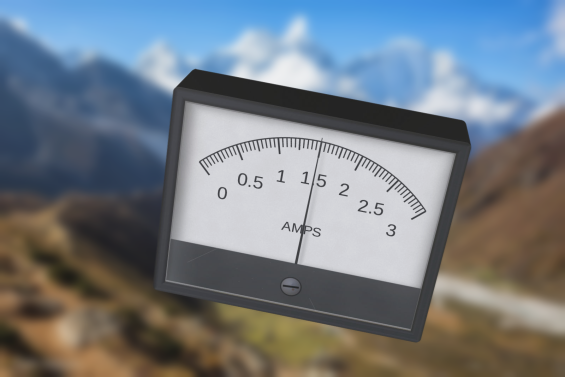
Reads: 1.5 A
